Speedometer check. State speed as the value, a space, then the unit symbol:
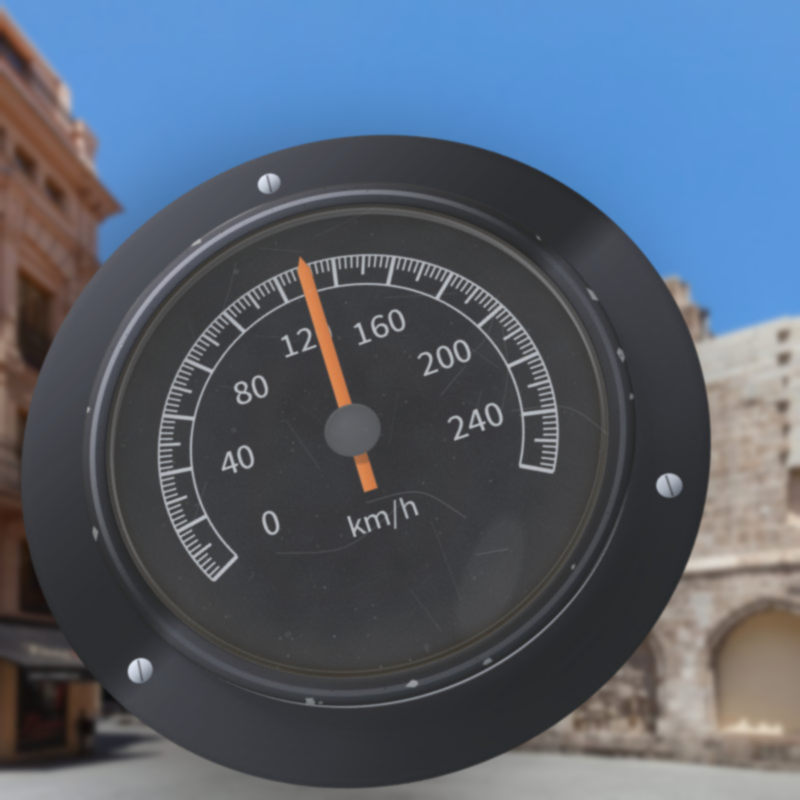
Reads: 130 km/h
